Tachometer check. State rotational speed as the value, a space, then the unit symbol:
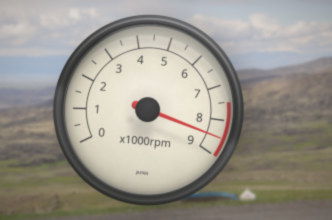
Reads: 8500 rpm
